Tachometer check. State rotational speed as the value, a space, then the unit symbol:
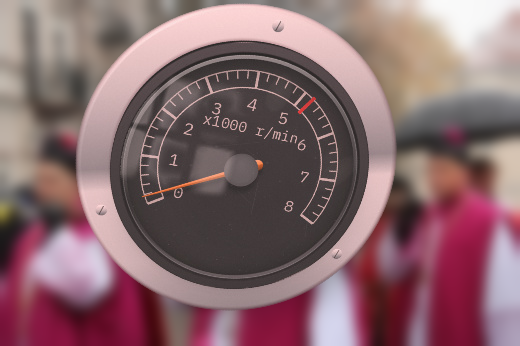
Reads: 200 rpm
